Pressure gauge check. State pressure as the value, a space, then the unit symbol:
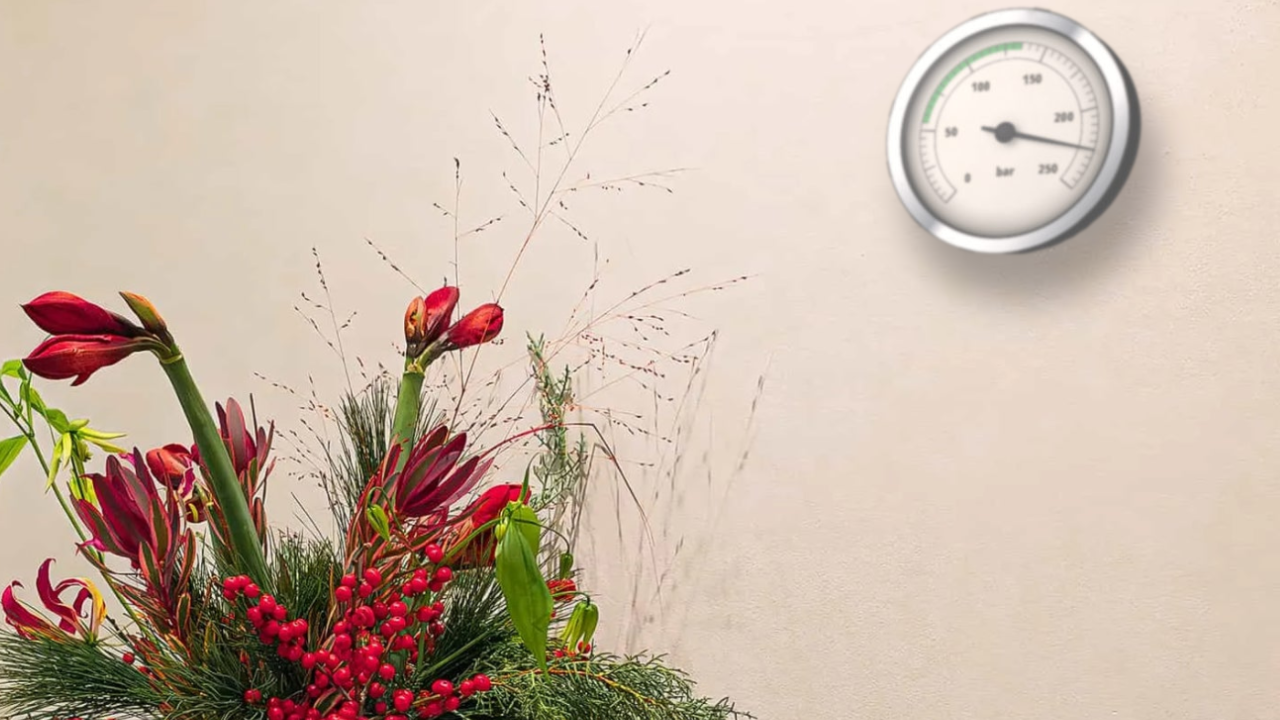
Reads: 225 bar
